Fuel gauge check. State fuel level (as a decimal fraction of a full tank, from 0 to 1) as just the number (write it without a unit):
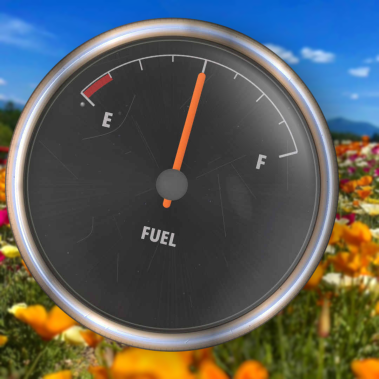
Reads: 0.5
